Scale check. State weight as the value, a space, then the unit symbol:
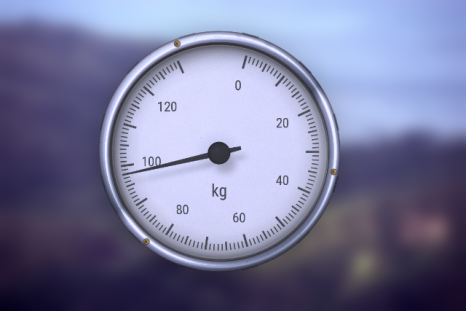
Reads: 98 kg
